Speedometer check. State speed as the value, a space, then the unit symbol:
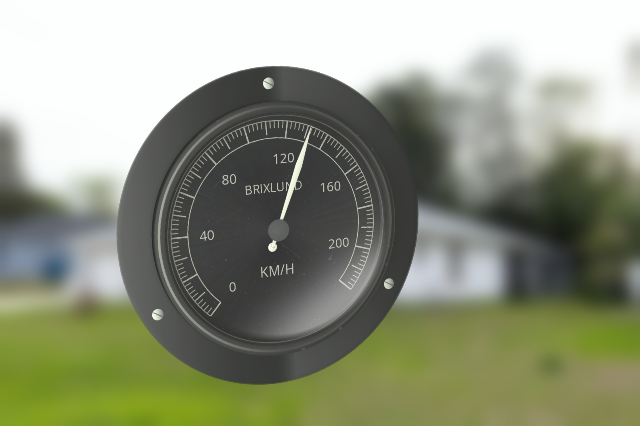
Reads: 130 km/h
